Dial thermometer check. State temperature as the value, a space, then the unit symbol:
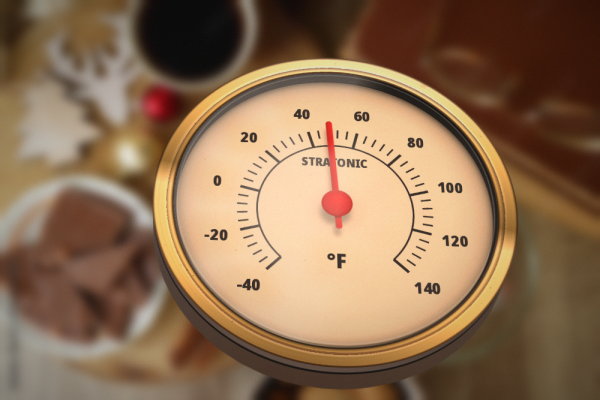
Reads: 48 °F
